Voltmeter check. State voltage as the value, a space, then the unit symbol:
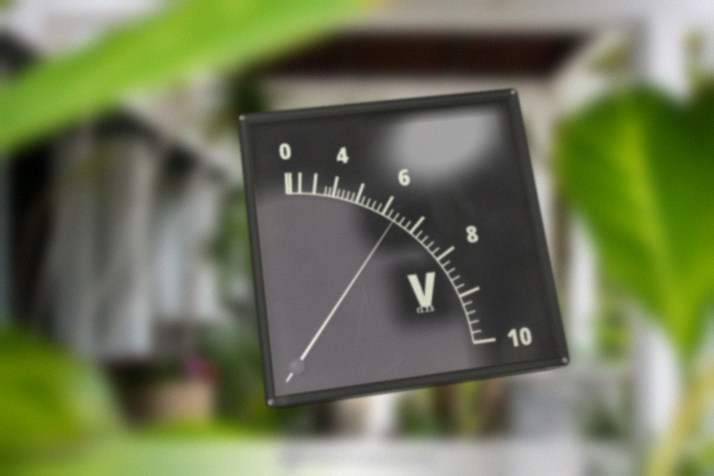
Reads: 6.4 V
